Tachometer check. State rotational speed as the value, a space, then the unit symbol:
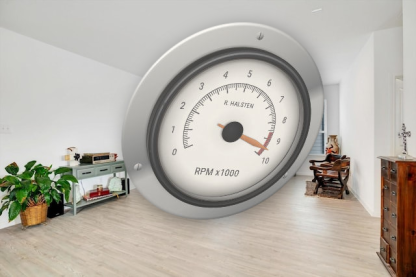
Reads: 9500 rpm
